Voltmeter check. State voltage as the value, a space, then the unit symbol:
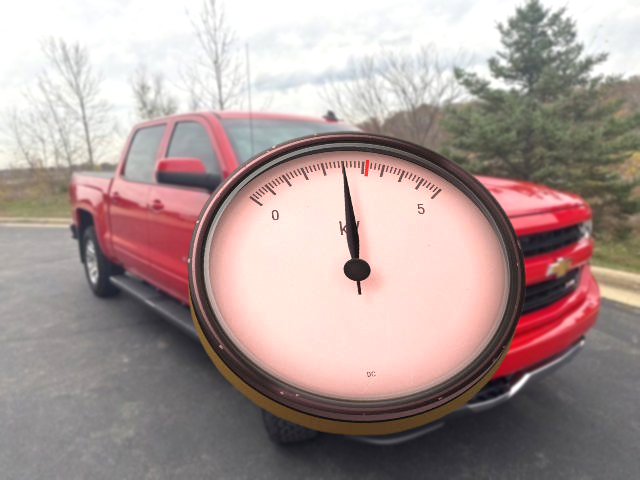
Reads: 2.5 kV
